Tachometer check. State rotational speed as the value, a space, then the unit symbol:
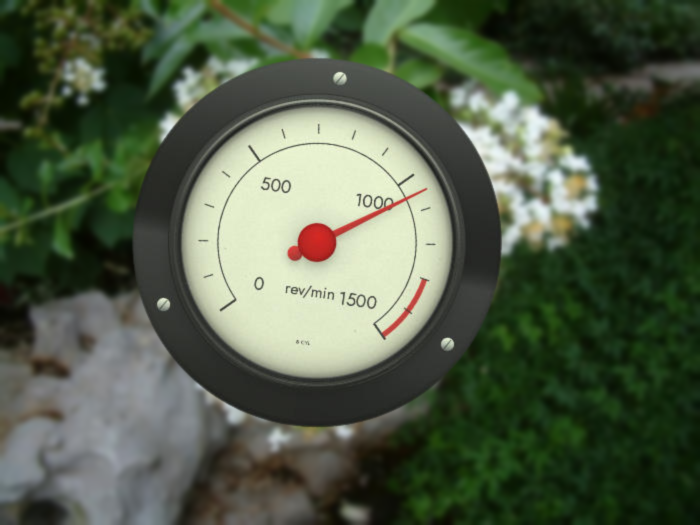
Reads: 1050 rpm
